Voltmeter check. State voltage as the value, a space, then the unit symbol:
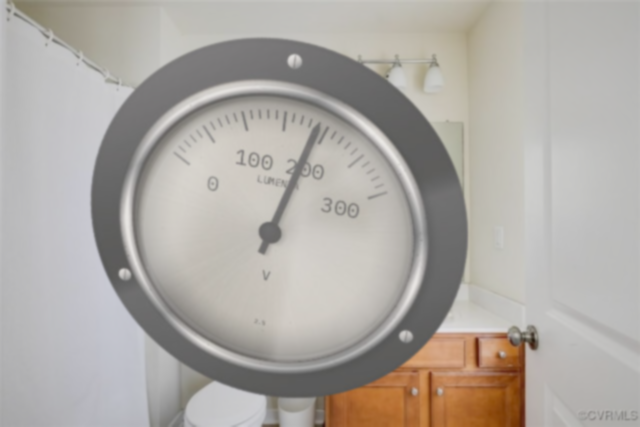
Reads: 190 V
